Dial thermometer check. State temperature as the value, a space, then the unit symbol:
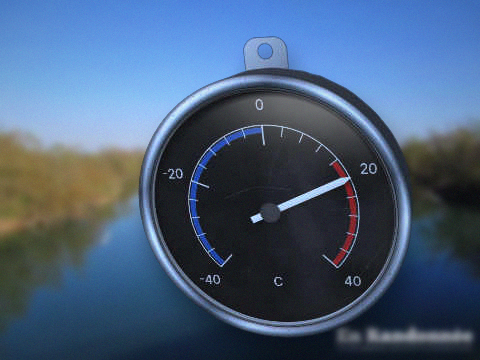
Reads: 20 °C
